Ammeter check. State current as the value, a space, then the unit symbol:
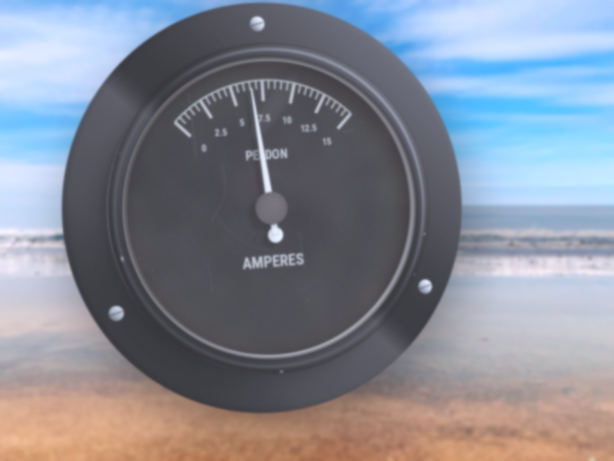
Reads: 6.5 A
